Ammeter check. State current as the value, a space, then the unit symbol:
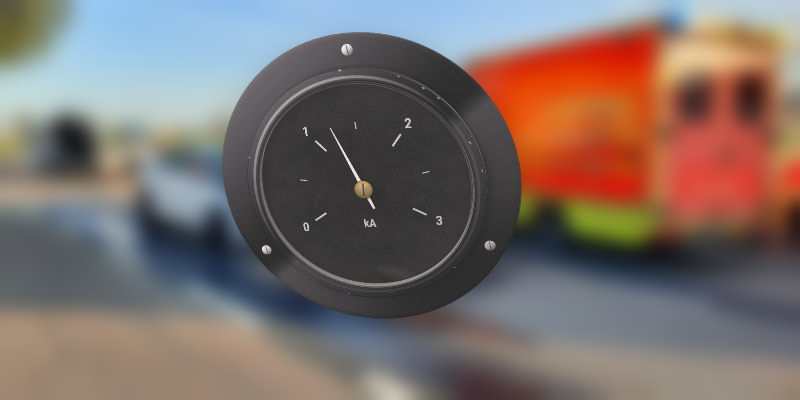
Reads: 1.25 kA
